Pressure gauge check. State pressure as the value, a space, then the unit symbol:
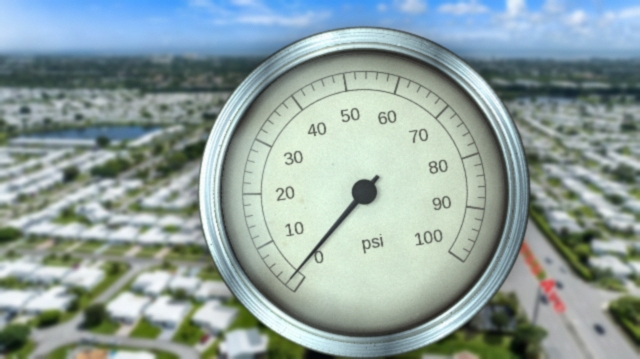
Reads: 2 psi
